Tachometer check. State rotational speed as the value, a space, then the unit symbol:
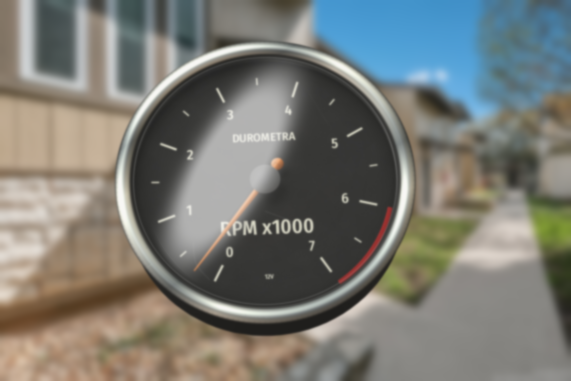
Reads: 250 rpm
